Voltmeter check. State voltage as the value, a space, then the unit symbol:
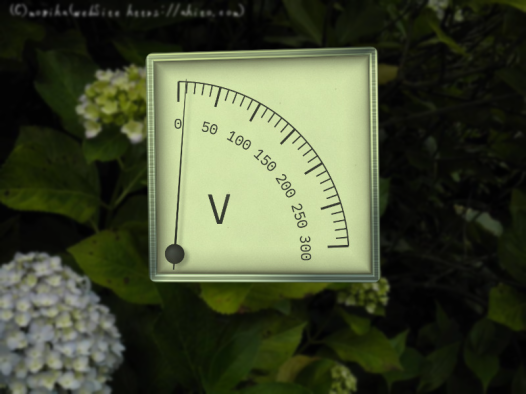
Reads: 10 V
